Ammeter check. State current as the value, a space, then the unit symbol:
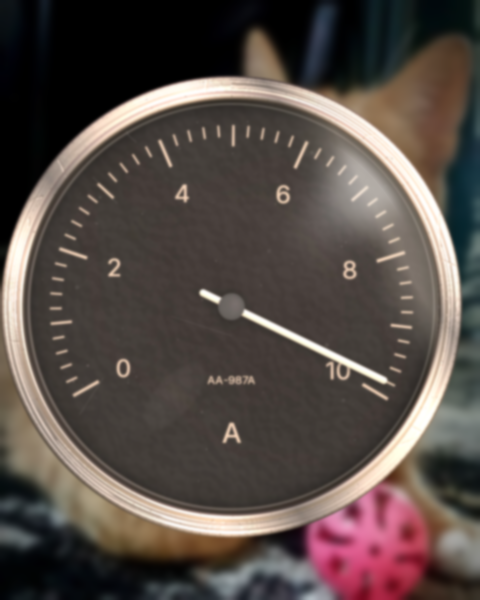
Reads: 9.8 A
